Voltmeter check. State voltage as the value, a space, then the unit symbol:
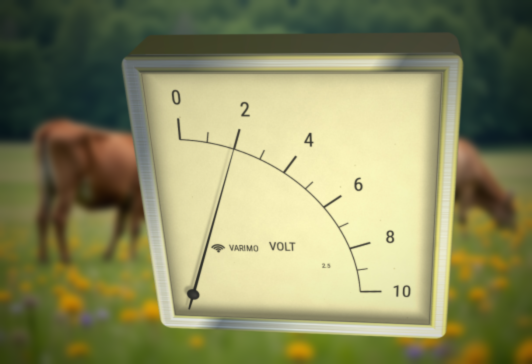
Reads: 2 V
